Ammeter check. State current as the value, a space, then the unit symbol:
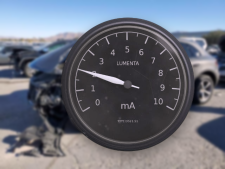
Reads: 2 mA
